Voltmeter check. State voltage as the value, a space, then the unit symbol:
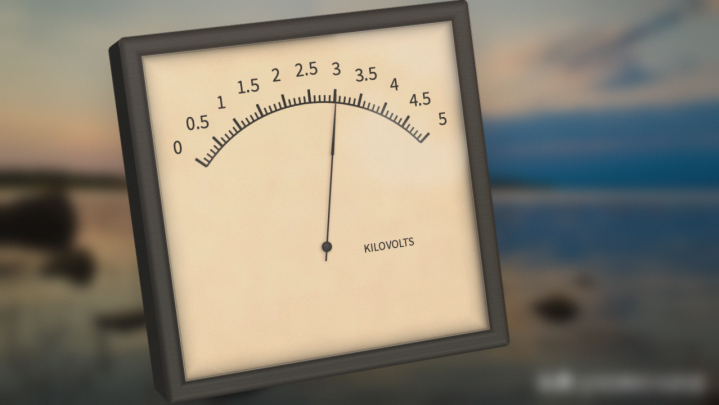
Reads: 3 kV
